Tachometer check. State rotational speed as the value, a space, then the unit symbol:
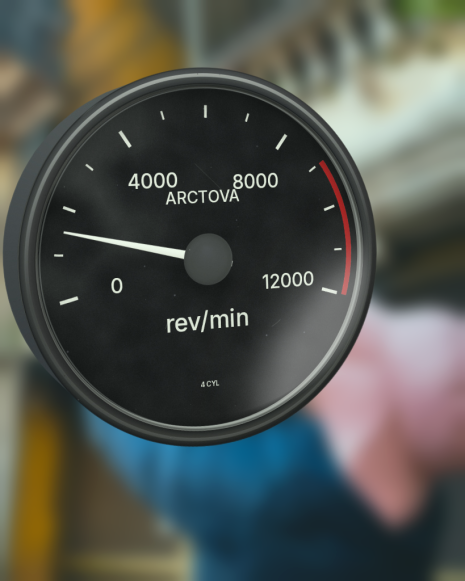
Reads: 1500 rpm
